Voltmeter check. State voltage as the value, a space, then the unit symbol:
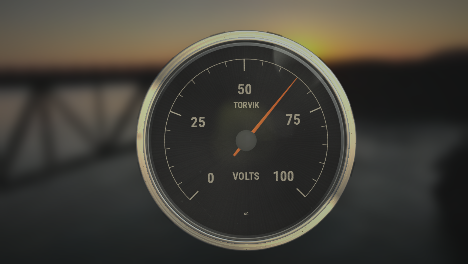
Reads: 65 V
